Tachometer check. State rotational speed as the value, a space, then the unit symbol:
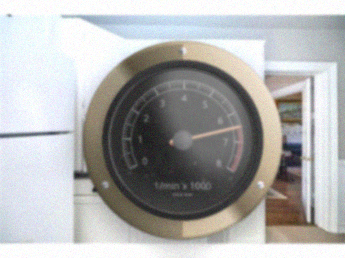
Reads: 6500 rpm
